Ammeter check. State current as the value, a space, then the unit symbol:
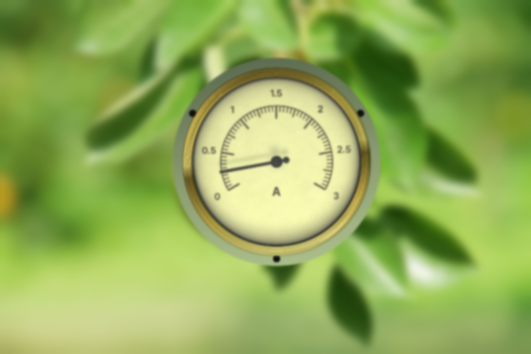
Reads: 0.25 A
